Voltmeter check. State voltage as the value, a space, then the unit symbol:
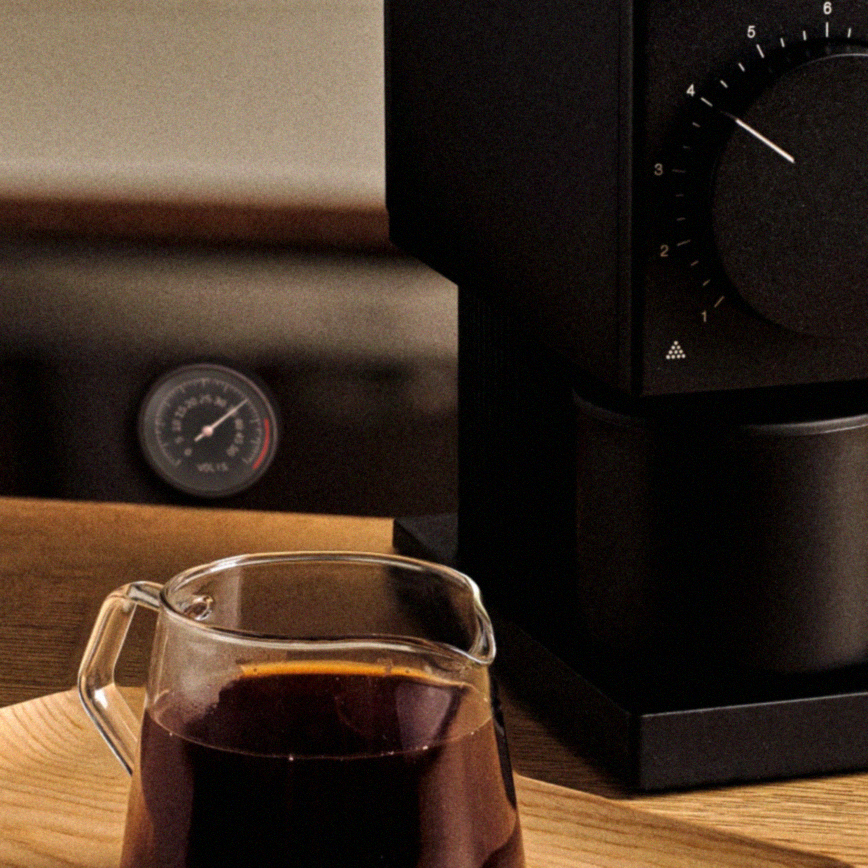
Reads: 35 V
